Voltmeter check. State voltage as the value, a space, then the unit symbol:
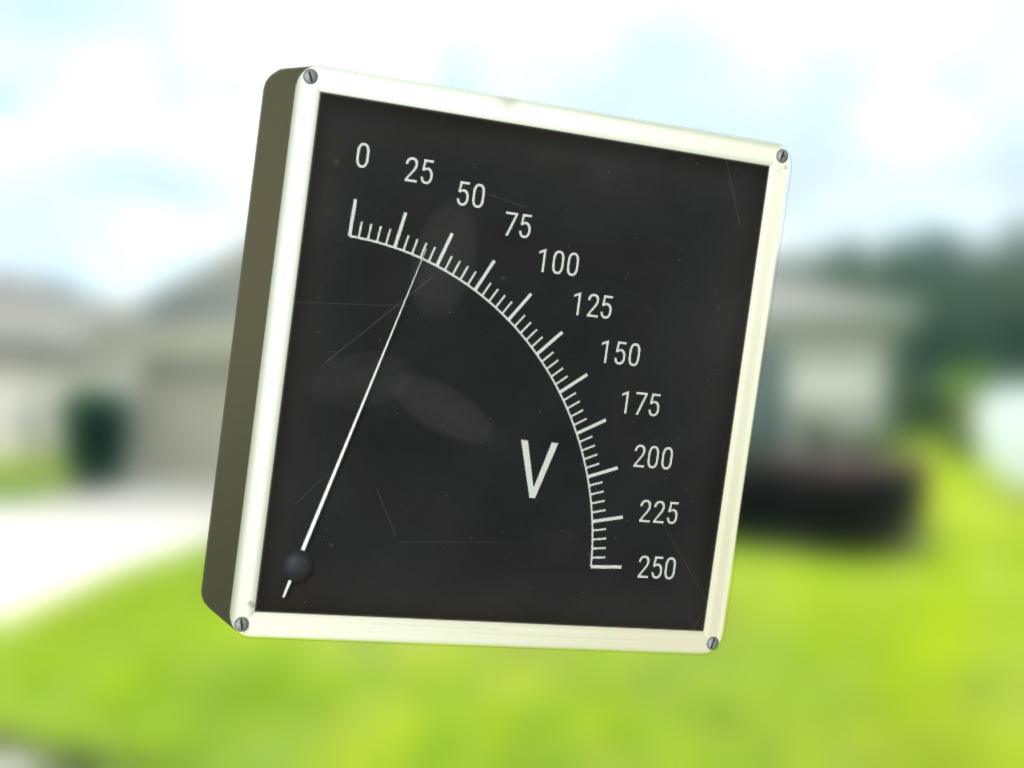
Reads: 40 V
